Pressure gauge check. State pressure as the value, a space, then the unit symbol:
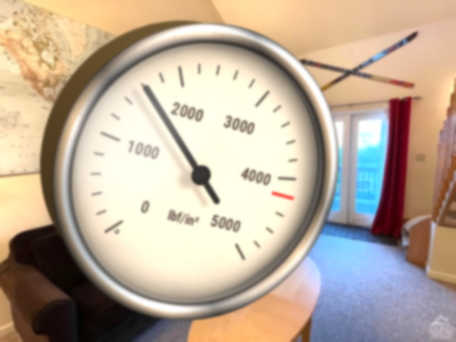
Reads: 1600 psi
